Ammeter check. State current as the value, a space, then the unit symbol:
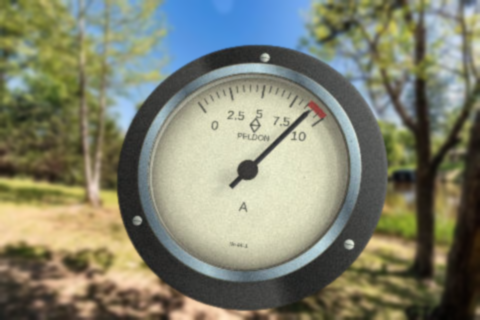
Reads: 9 A
